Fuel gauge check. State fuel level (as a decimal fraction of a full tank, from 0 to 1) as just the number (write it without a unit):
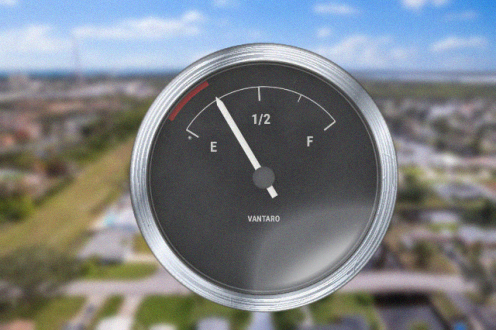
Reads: 0.25
